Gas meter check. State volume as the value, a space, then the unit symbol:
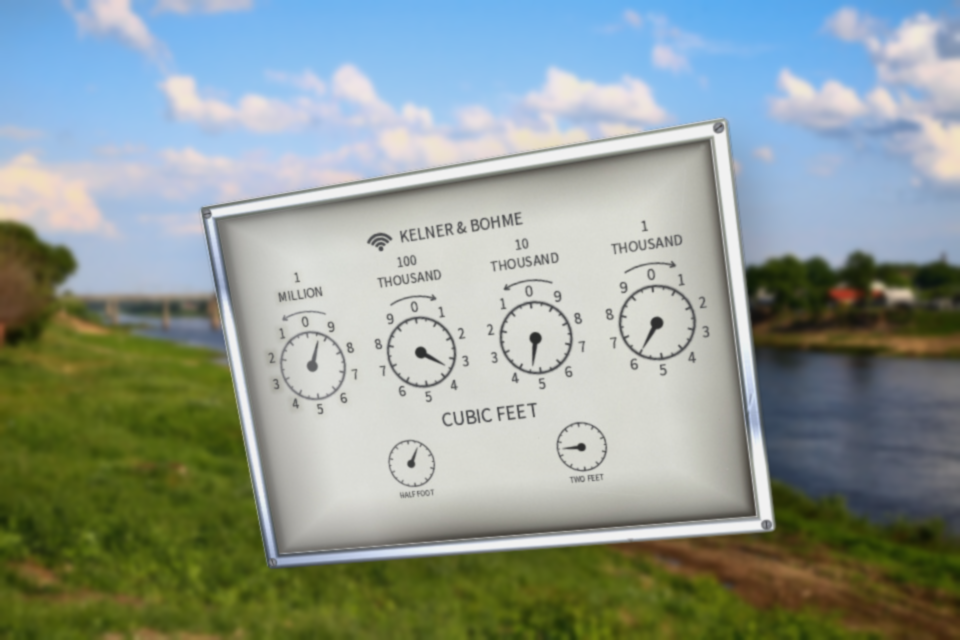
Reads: 934600 ft³
